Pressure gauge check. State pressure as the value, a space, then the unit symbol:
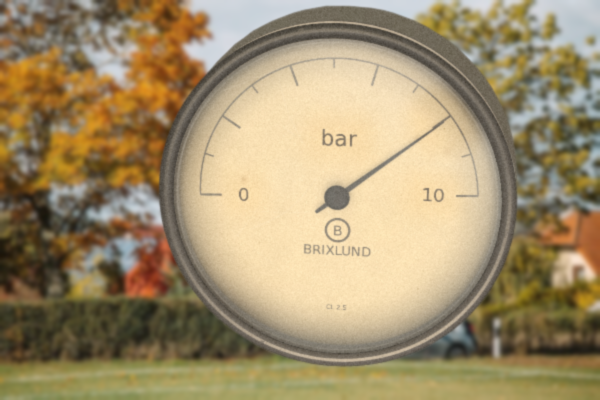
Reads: 8 bar
